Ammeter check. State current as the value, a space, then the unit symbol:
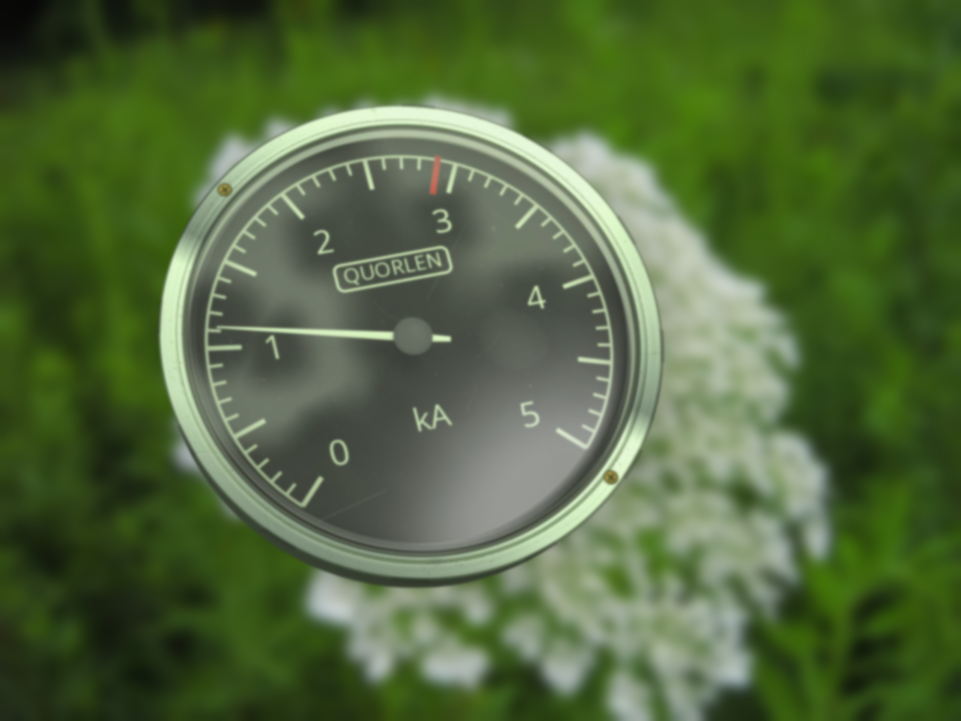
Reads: 1.1 kA
